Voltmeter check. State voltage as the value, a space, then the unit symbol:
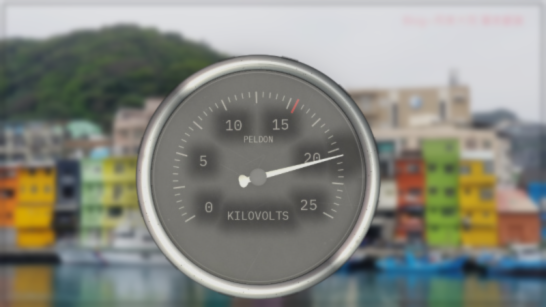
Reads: 20.5 kV
